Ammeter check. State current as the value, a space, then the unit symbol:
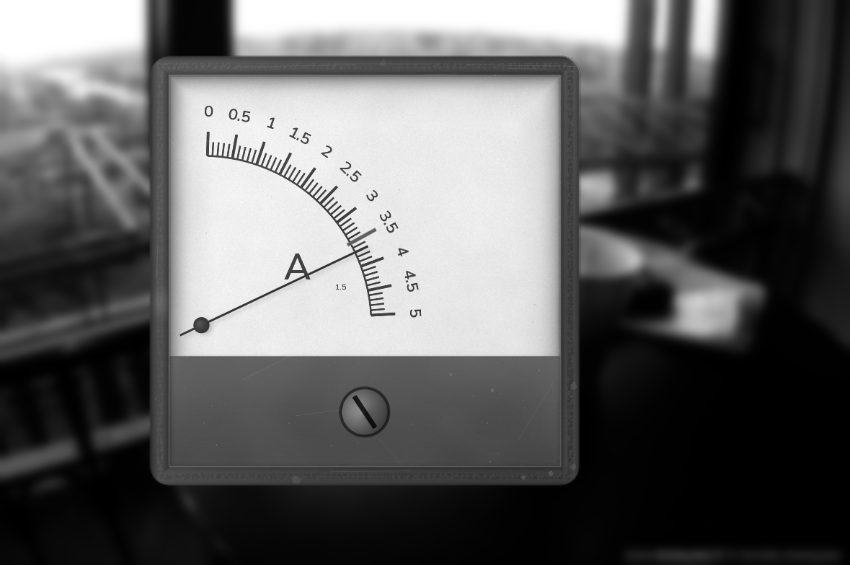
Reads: 3.7 A
